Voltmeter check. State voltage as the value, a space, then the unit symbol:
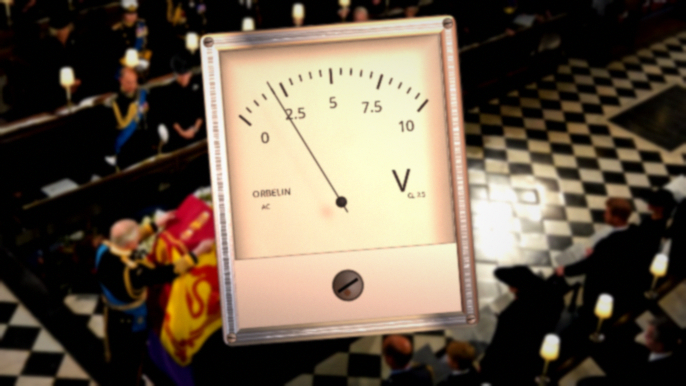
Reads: 2 V
